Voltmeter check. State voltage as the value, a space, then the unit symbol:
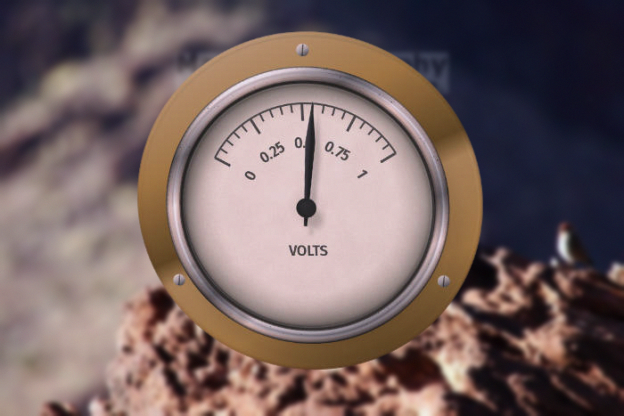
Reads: 0.55 V
